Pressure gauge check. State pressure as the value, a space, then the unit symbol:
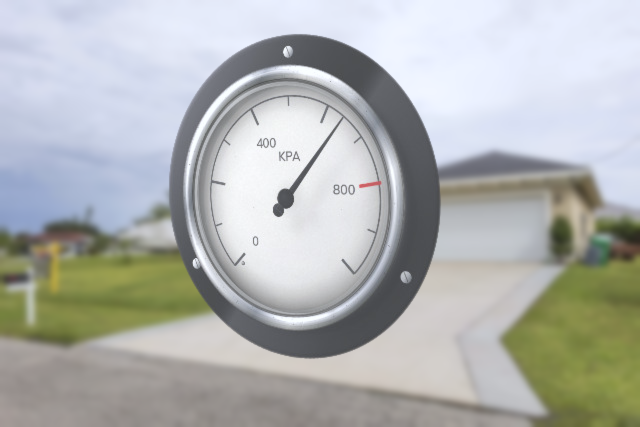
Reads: 650 kPa
